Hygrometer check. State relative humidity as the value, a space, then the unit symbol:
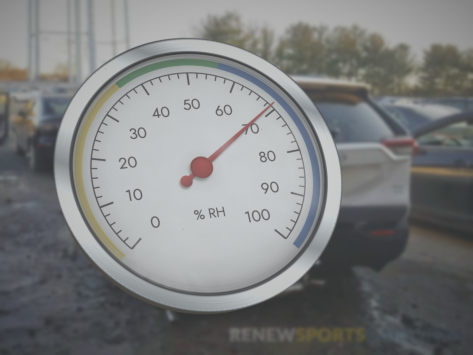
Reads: 69 %
